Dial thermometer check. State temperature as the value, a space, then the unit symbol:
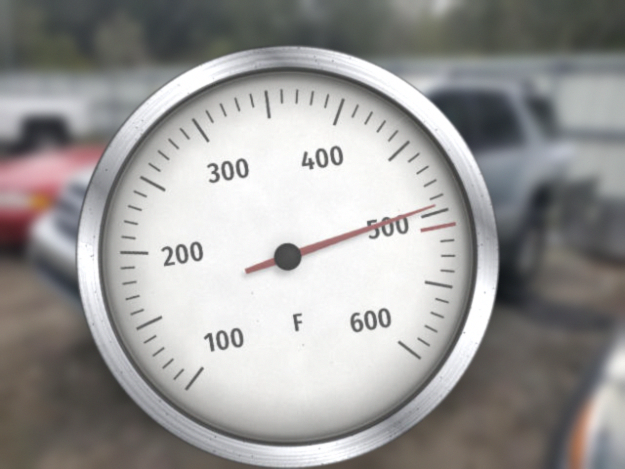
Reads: 495 °F
